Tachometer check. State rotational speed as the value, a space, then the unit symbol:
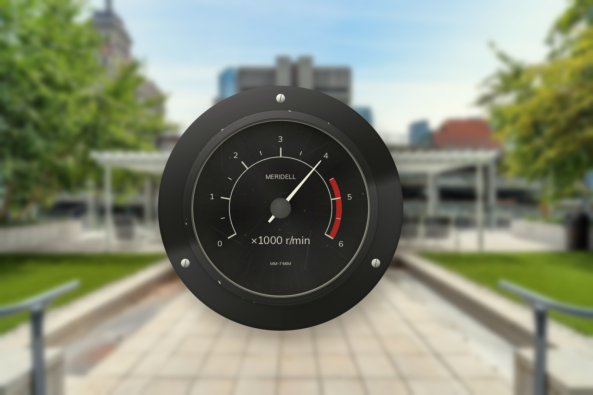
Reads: 4000 rpm
